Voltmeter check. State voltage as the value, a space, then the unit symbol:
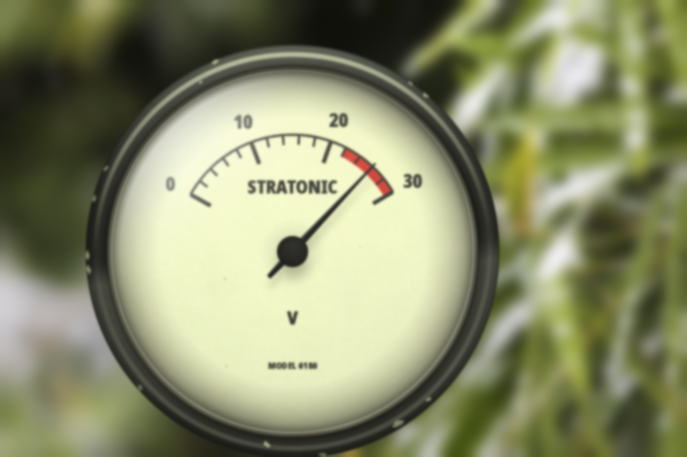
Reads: 26 V
